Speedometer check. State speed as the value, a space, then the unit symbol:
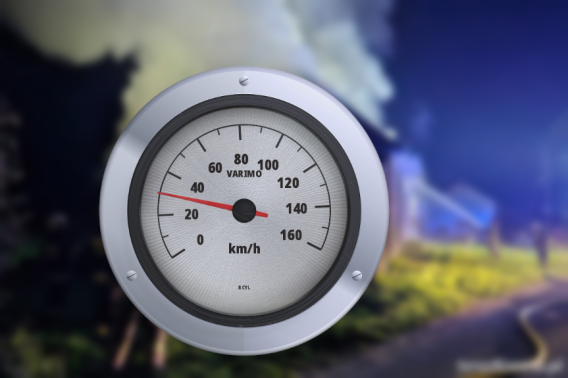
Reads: 30 km/h
